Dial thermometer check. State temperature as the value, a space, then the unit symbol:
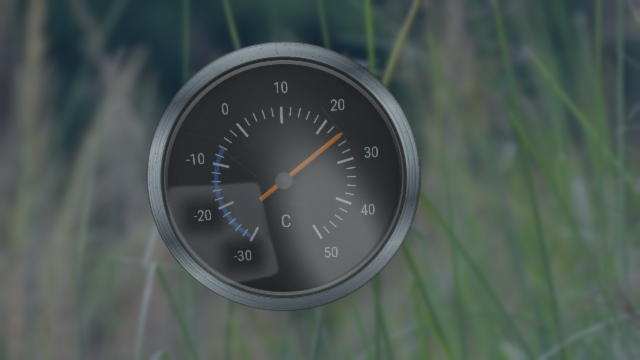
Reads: 24 °C
